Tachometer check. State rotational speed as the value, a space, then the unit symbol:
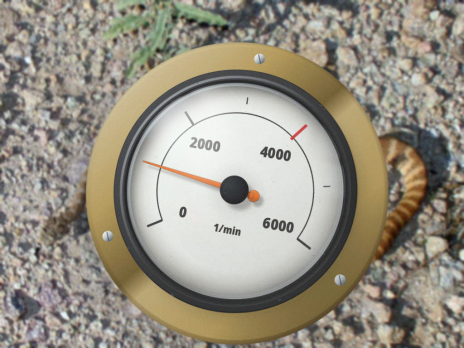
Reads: 1000 rpm
